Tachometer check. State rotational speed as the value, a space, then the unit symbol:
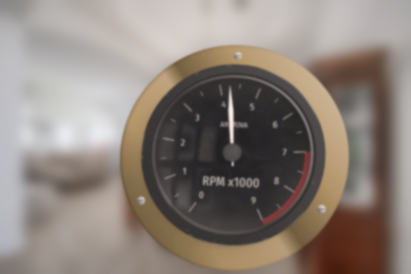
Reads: 4250 rpm
